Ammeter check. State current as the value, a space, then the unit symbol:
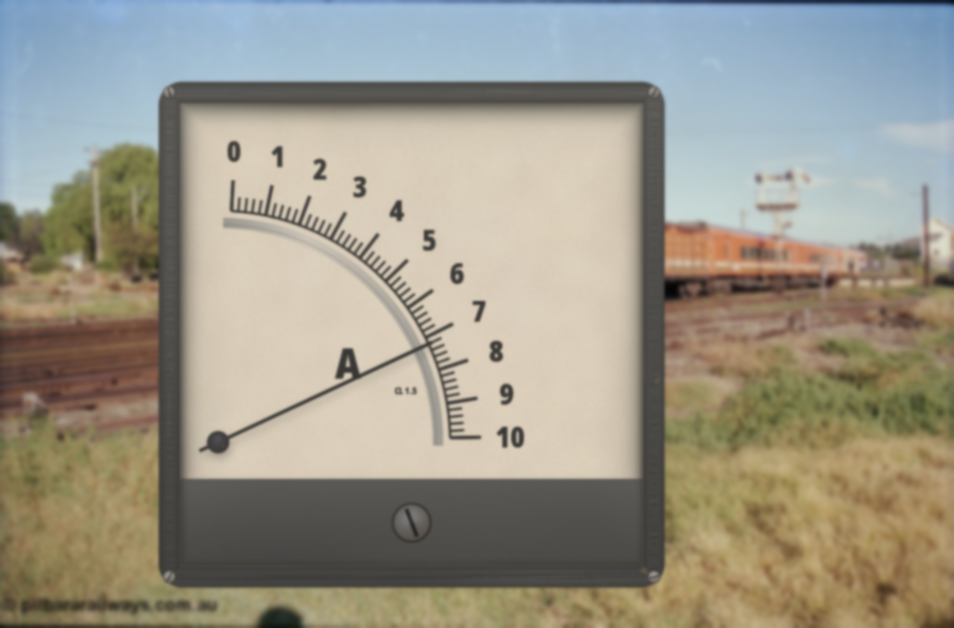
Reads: 7.2 A
